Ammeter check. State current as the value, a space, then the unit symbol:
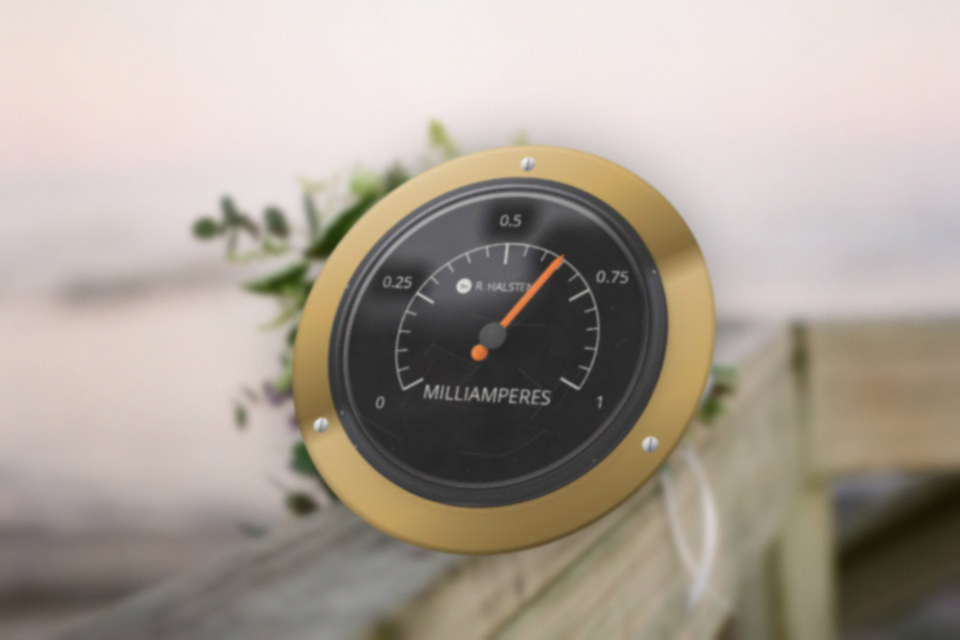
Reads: 0.65 mA
